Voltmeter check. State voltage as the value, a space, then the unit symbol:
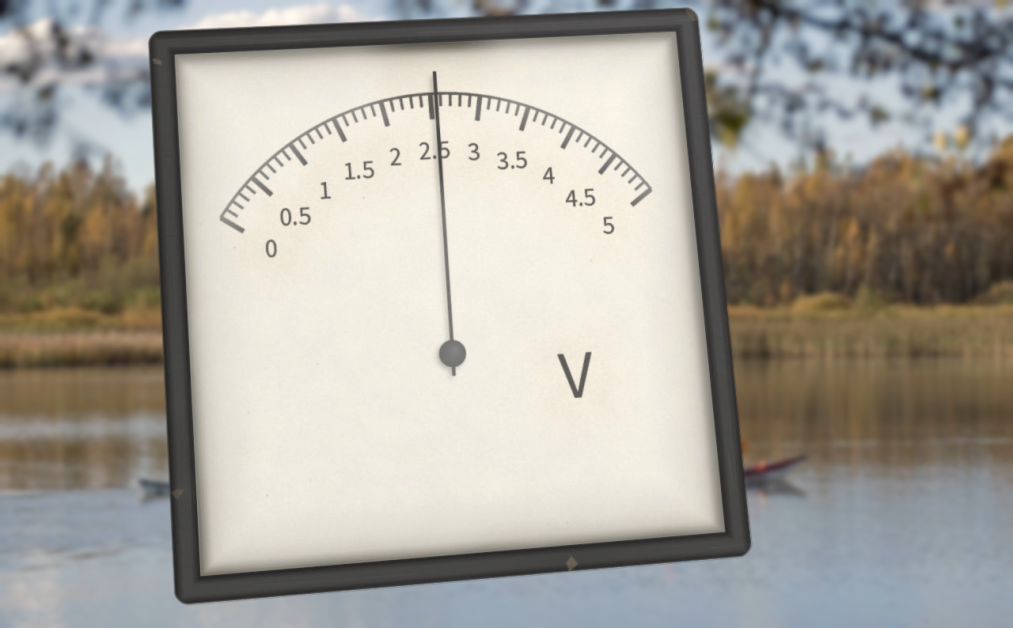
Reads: 2.55 V
